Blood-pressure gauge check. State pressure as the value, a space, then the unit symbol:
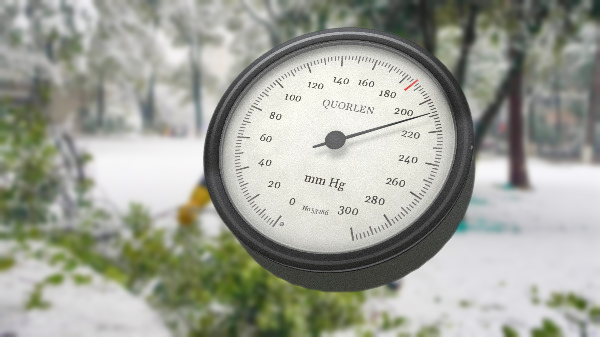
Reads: 210 mmHg
